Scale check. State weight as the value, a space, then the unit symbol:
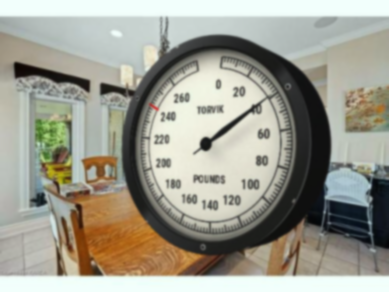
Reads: 40 lb
